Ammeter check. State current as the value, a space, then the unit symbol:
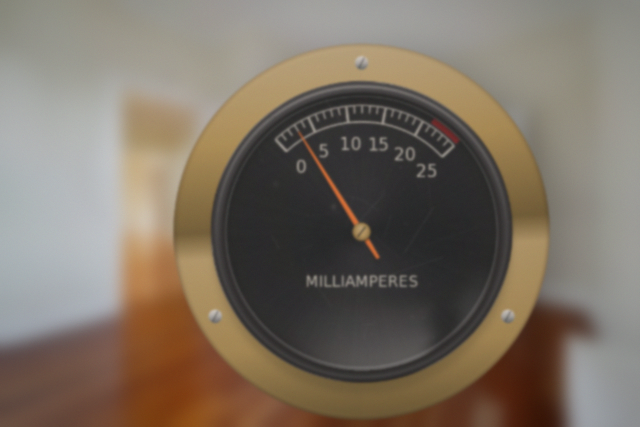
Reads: 3 mA
